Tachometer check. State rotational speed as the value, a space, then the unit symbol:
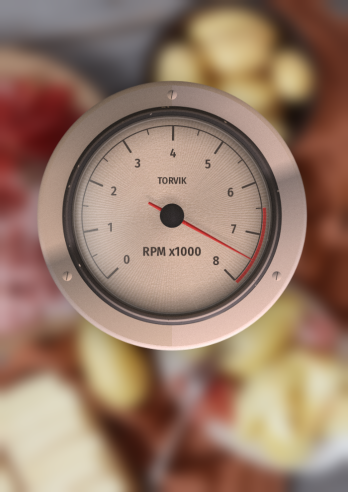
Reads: 7500 rpm
